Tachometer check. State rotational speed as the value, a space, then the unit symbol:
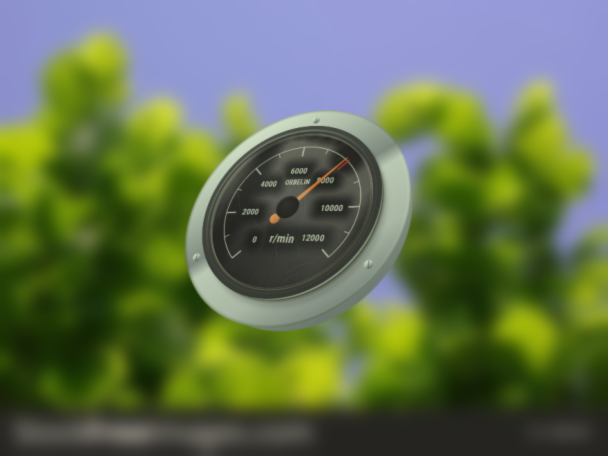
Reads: 8000 rpm
